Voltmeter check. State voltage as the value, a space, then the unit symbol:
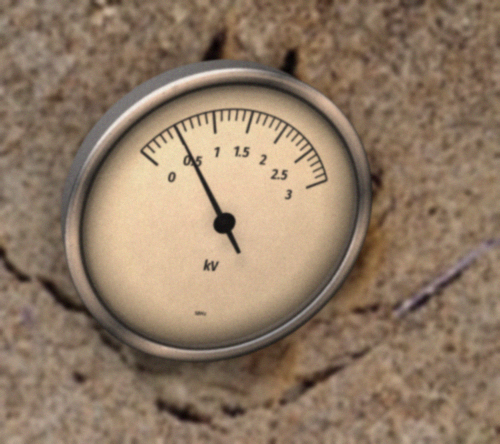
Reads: 0.5 kV
